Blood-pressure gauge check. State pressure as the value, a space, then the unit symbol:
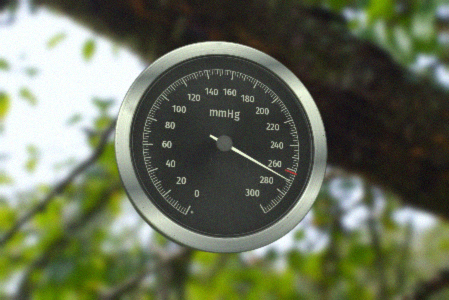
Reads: 270 mmHg
